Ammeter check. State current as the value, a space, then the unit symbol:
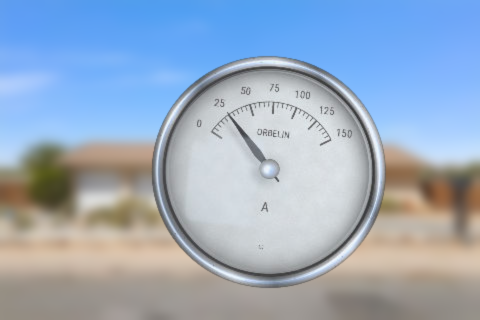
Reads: 25 A
